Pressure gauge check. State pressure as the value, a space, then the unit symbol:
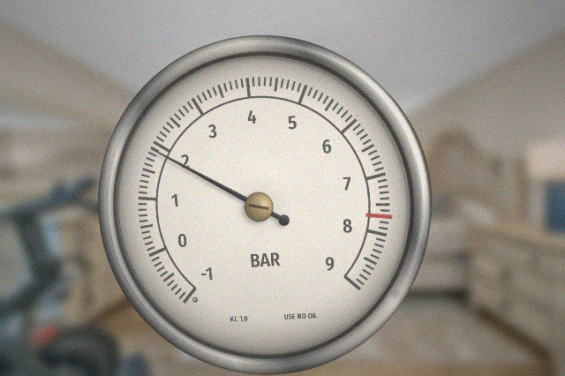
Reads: 1.9 bar
